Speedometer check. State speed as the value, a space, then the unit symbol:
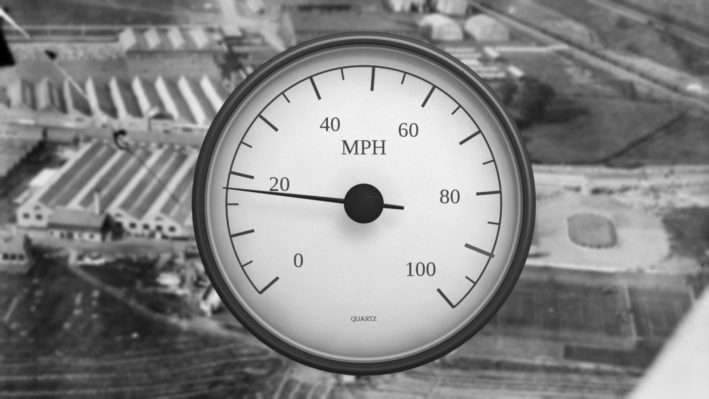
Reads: 17.5 mph
